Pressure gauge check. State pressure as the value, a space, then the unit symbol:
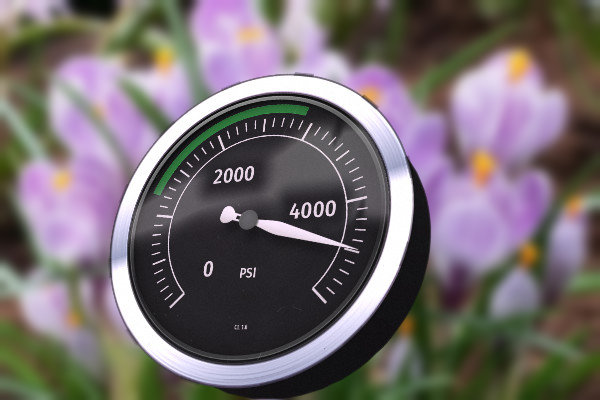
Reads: 4500 psi
